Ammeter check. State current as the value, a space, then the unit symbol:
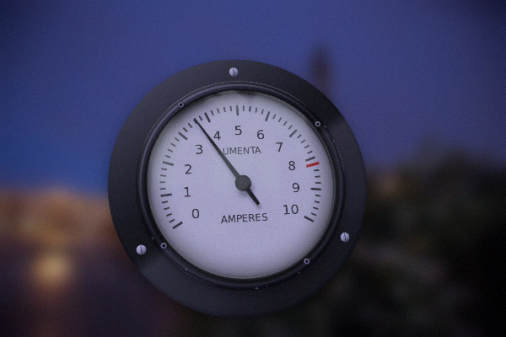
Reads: 3.6 A
